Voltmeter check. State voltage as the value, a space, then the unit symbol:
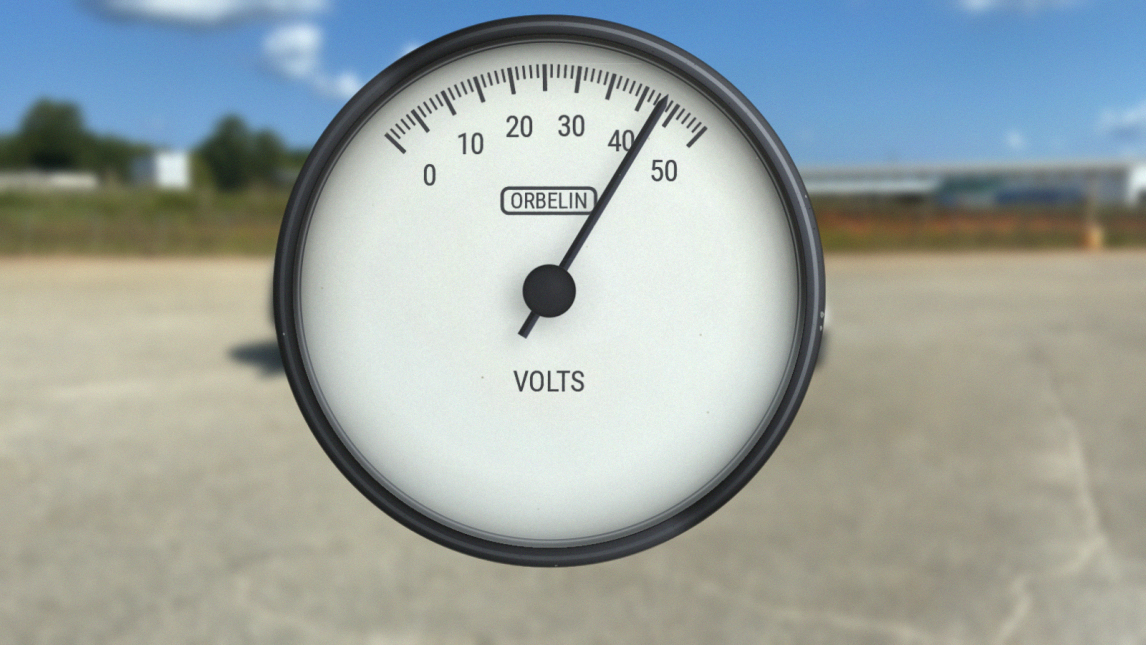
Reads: 43 V
